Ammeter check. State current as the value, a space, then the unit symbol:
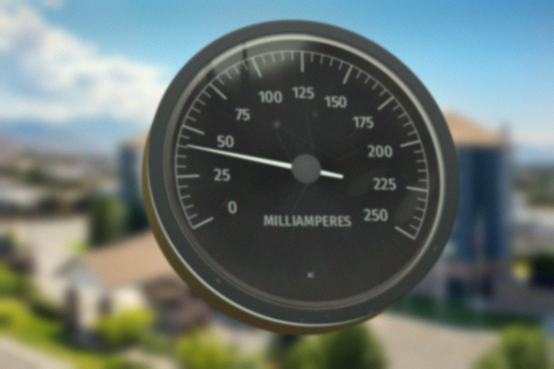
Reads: 40 mA
